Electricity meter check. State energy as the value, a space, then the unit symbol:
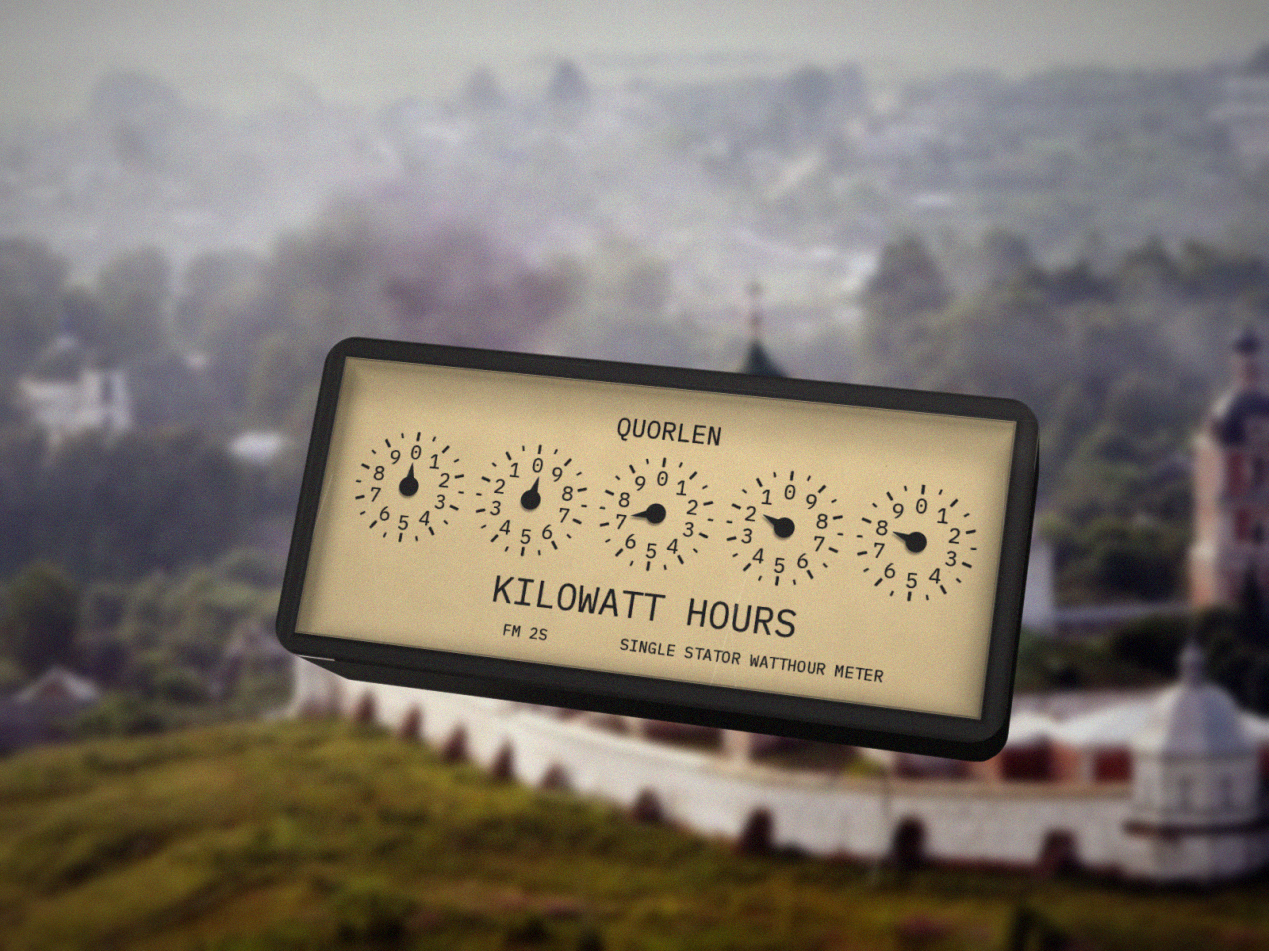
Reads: 99718 kWh
